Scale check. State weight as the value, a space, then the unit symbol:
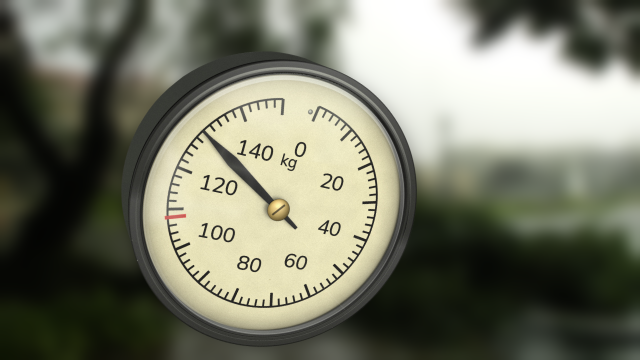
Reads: 130 kg
